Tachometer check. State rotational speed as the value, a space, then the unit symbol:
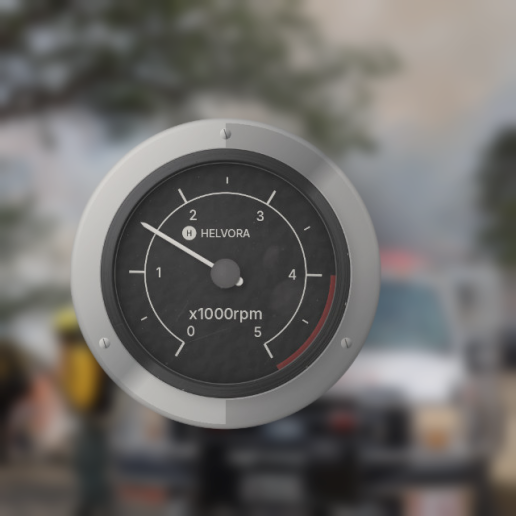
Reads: 1500 rpm
